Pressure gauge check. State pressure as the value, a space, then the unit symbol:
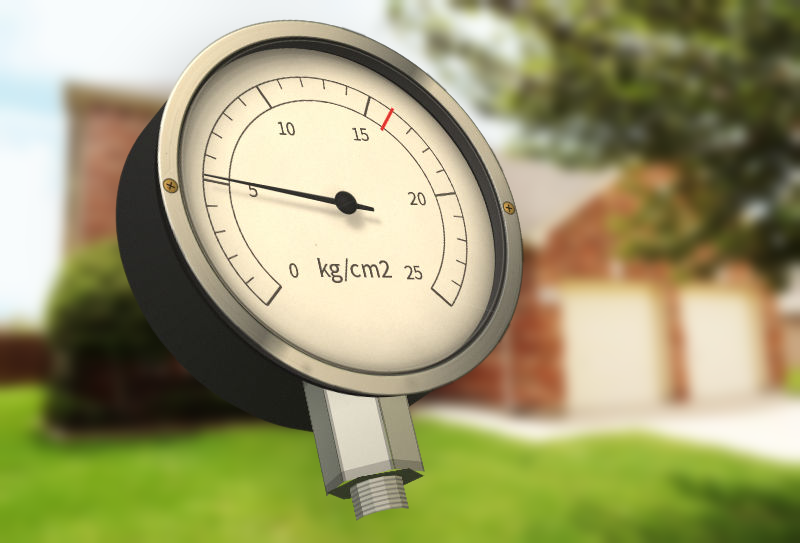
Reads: 5 kg/cm²
